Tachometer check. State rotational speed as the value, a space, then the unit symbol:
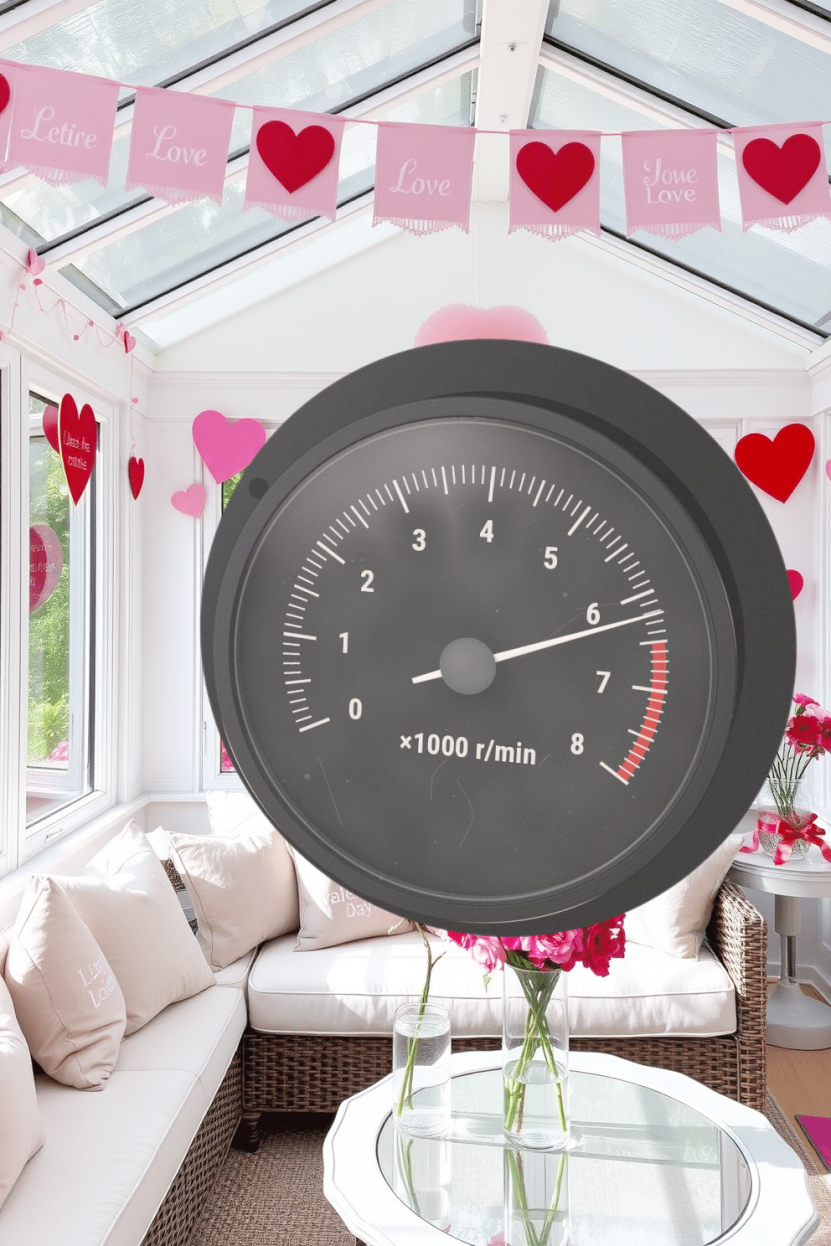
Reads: 6200 rpm
